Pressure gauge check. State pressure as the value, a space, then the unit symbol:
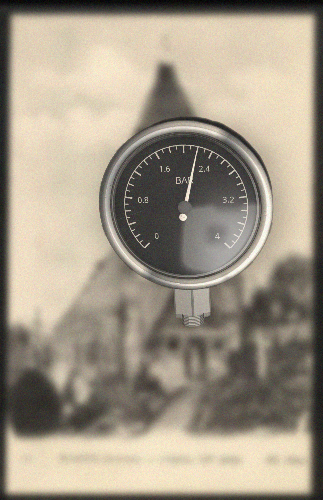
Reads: 2.2 bar
